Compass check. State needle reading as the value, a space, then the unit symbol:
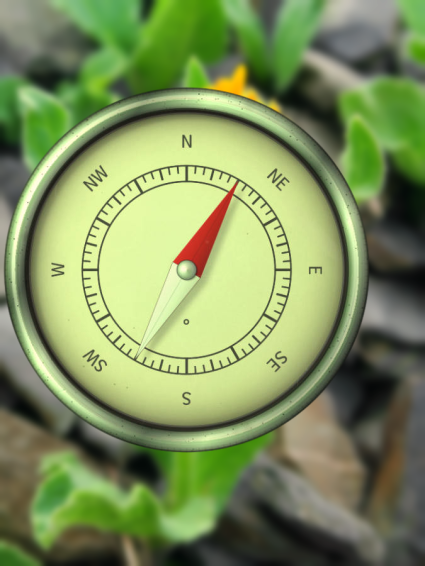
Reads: 30 °
